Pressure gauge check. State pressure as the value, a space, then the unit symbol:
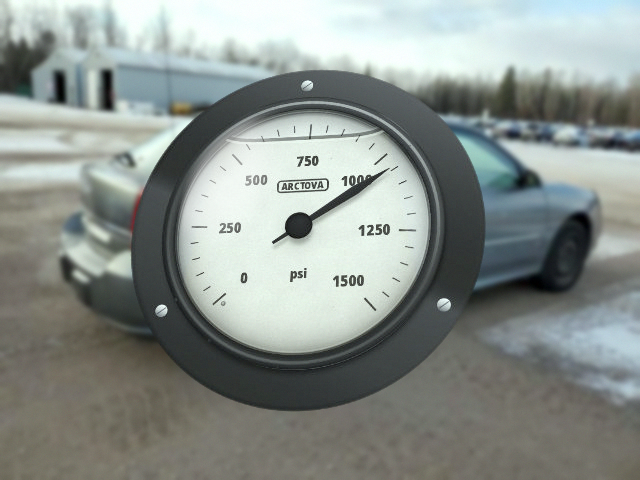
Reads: 1050 psi
